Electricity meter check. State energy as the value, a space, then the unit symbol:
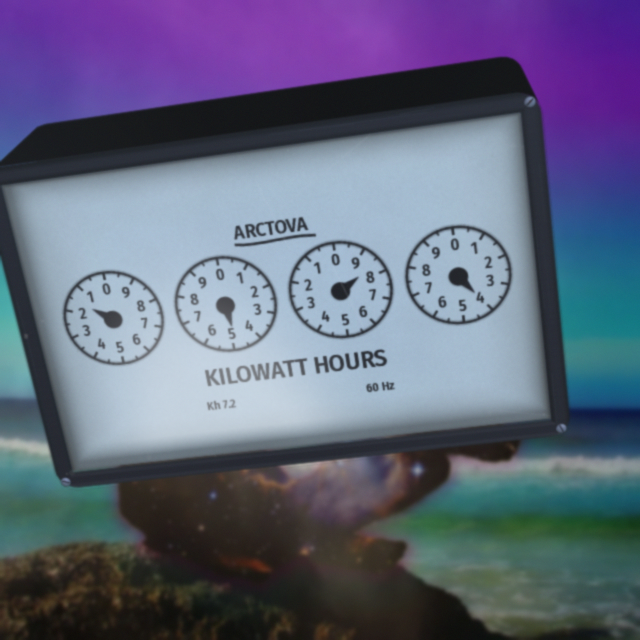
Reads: 1484 kWh
